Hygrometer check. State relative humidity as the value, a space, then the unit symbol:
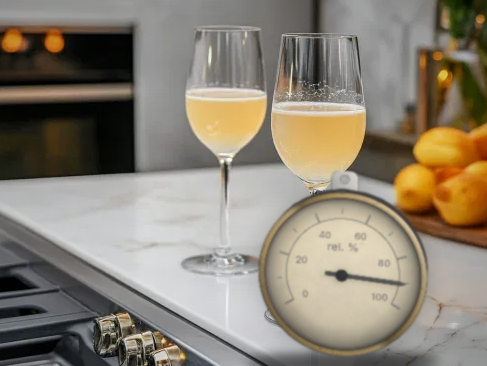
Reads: 90 %
